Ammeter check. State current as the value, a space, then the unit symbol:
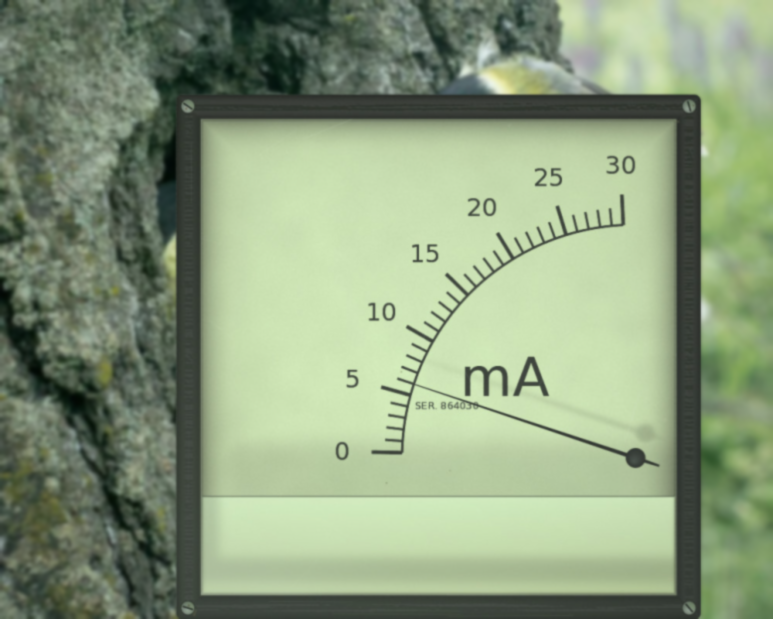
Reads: 6 mA
